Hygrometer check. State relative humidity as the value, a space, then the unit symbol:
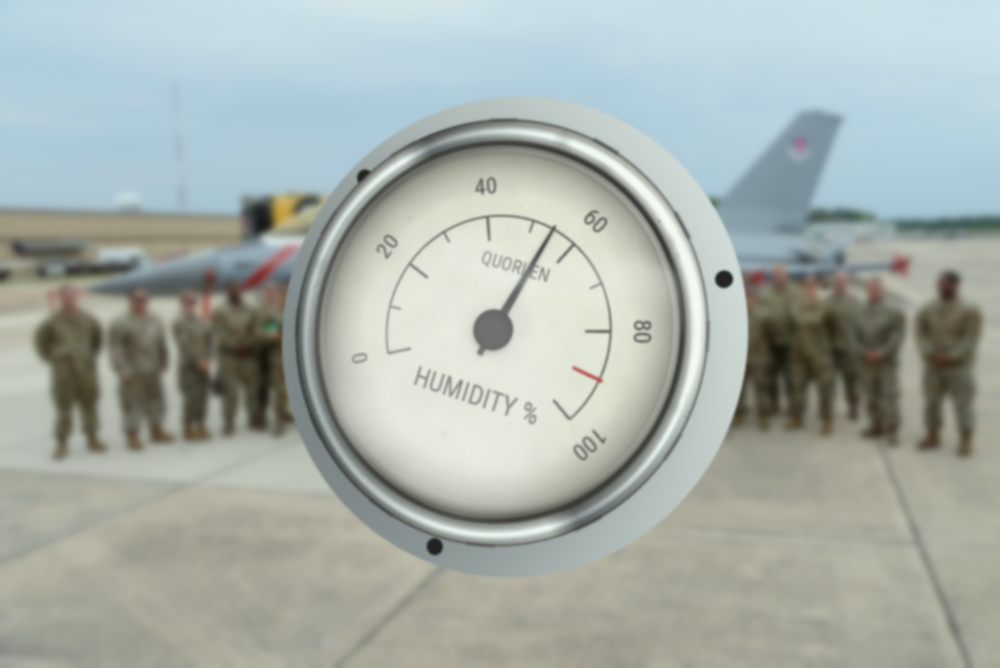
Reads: 55 %
